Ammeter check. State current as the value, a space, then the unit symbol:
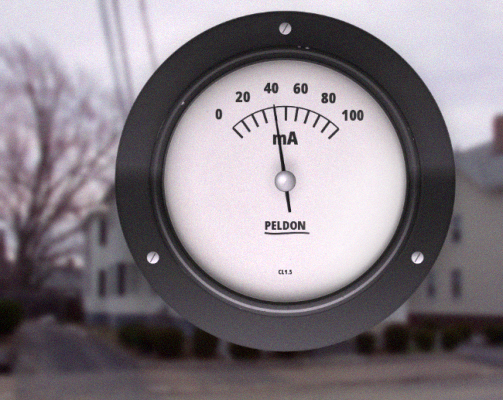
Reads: 40 mA
